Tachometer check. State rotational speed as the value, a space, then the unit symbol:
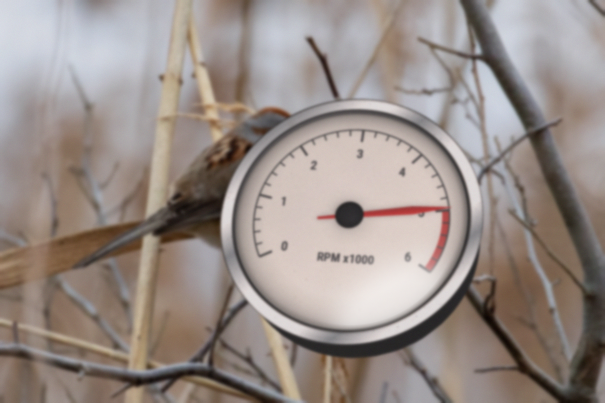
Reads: 5000 rpm
